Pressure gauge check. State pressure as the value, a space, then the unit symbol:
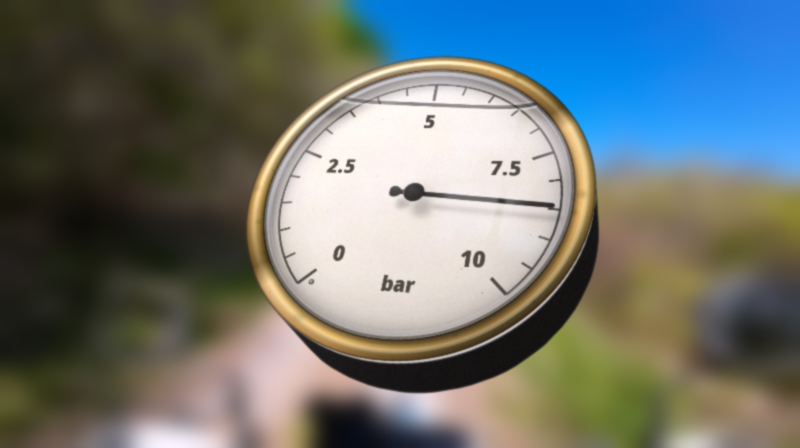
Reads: 8.5 bar
